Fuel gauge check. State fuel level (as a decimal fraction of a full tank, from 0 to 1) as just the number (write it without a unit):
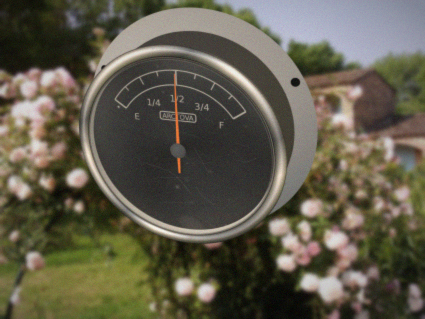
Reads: 0.5
